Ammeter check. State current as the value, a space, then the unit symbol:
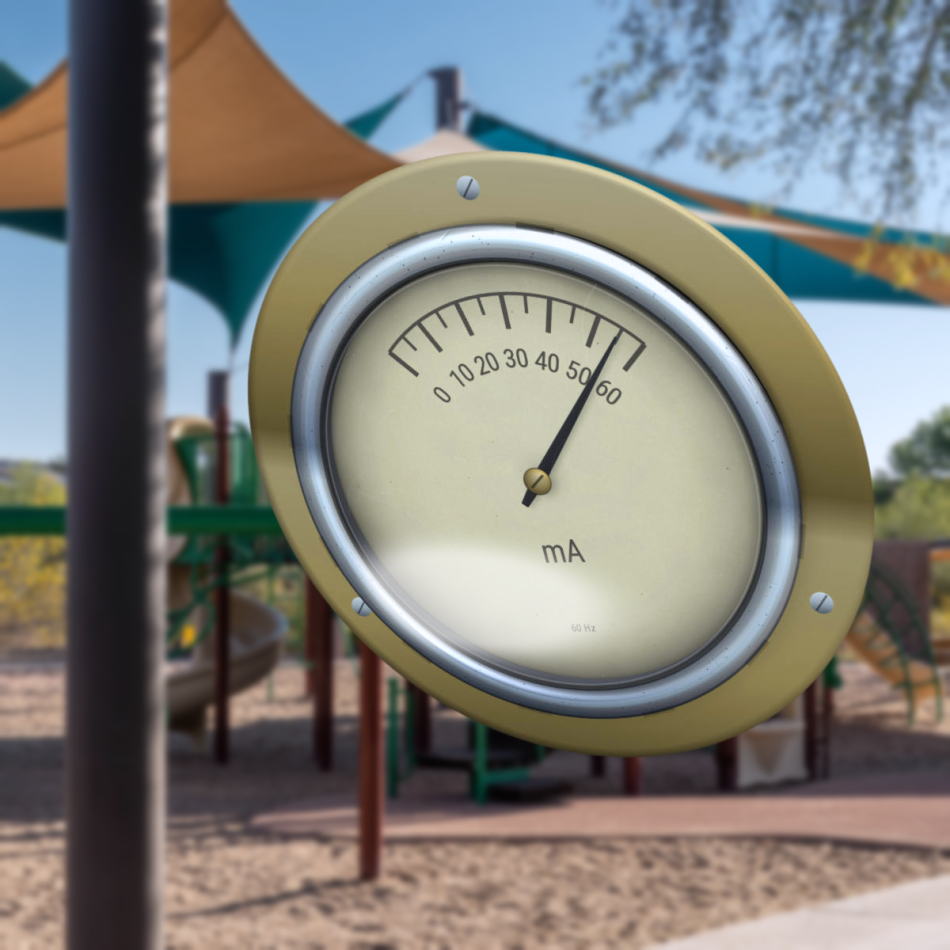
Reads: 55 mA
